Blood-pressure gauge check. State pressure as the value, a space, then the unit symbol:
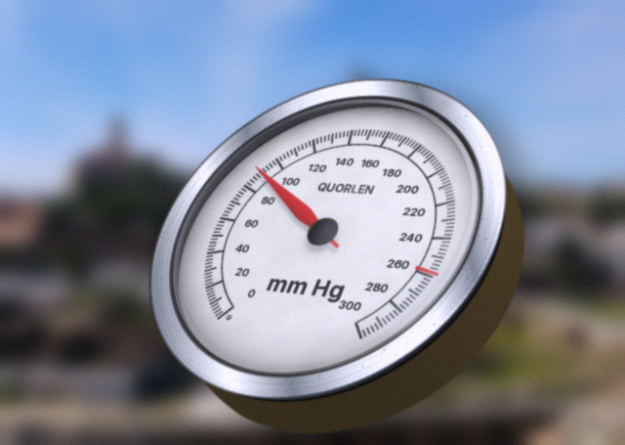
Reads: 90 mmHg
